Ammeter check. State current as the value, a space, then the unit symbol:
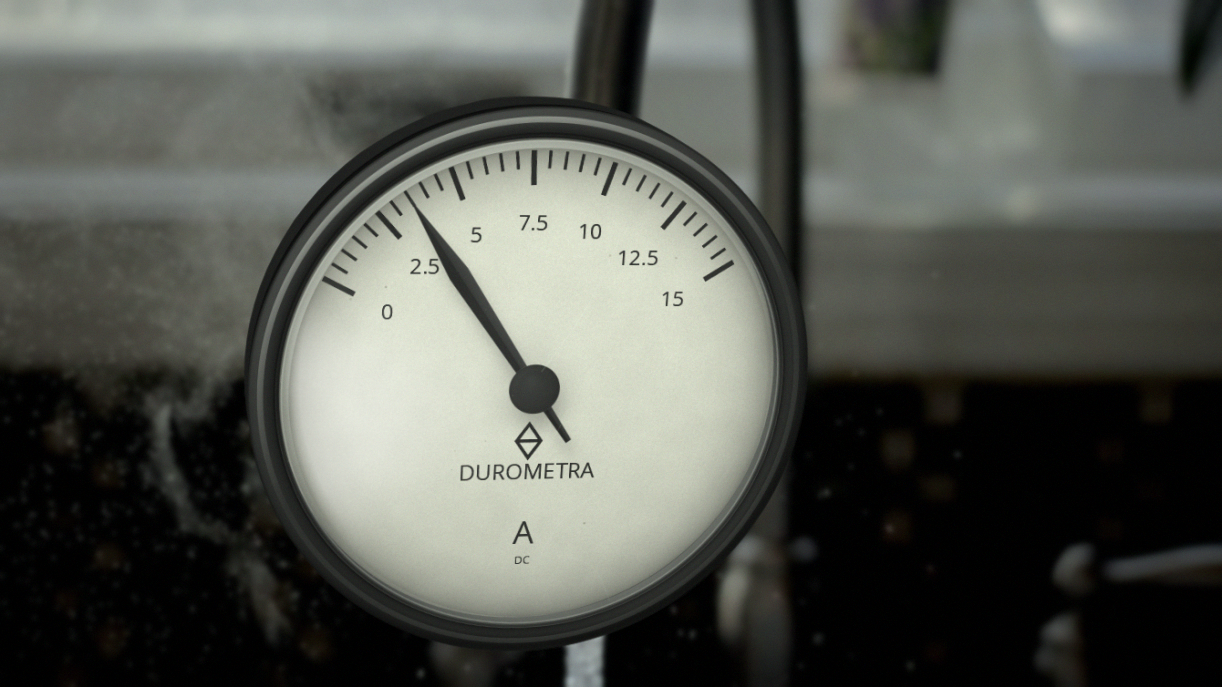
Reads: 3.5 A
